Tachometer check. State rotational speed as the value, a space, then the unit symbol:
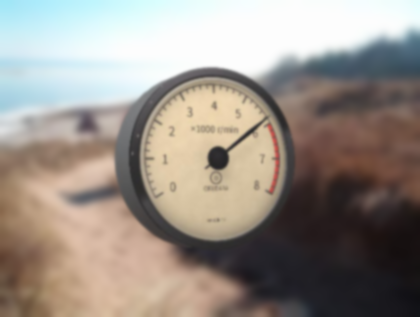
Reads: 5800 rpm
